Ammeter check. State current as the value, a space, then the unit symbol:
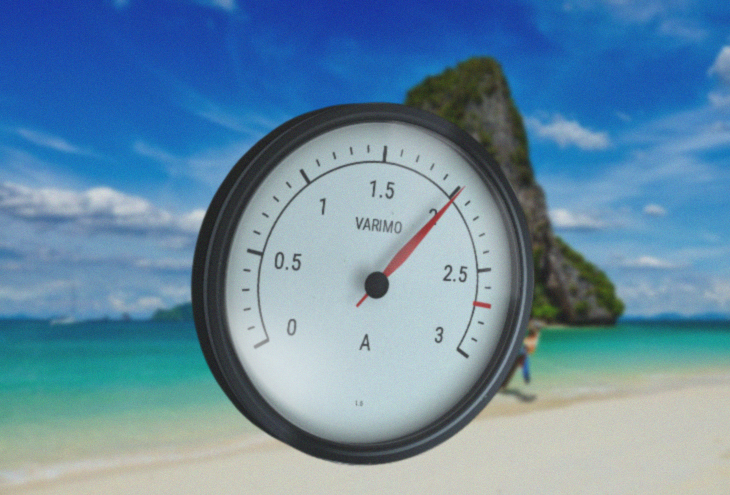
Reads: 2 A
